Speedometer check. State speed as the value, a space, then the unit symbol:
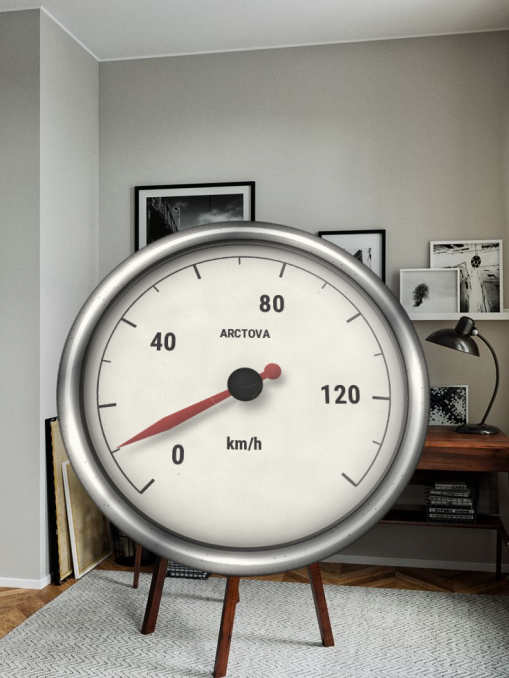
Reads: 10 km/h
